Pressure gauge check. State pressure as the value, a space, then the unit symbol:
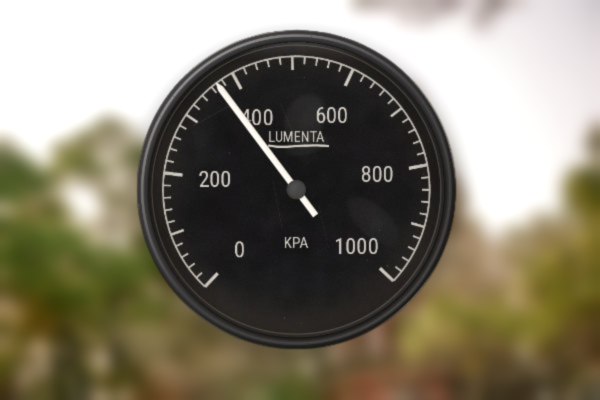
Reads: 370 kPa
